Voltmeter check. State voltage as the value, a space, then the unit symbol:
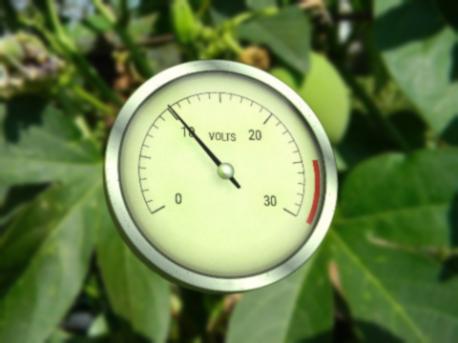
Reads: 10 V
